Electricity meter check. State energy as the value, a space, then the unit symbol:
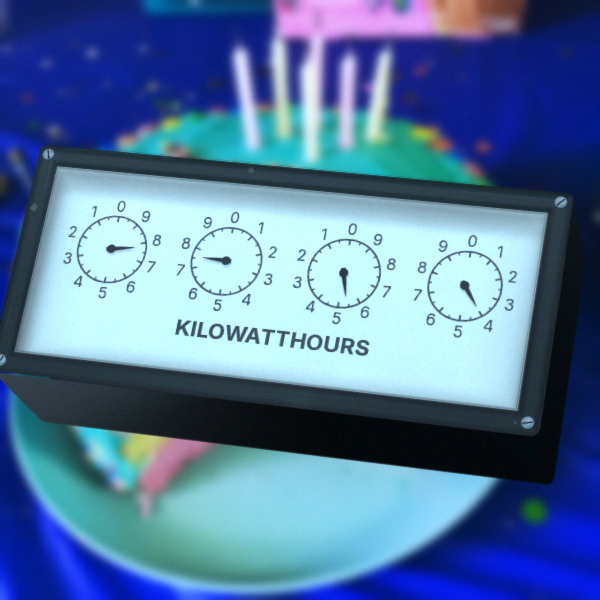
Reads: 7754 kWh
